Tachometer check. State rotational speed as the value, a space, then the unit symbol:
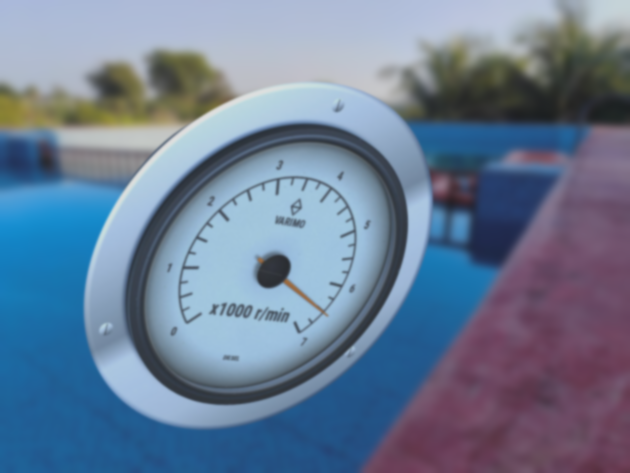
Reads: 6500 rpm
